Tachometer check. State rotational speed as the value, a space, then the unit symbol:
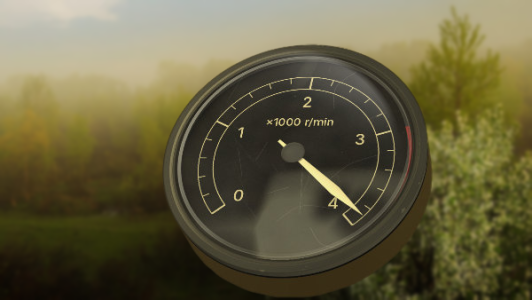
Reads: 3900 rpm
